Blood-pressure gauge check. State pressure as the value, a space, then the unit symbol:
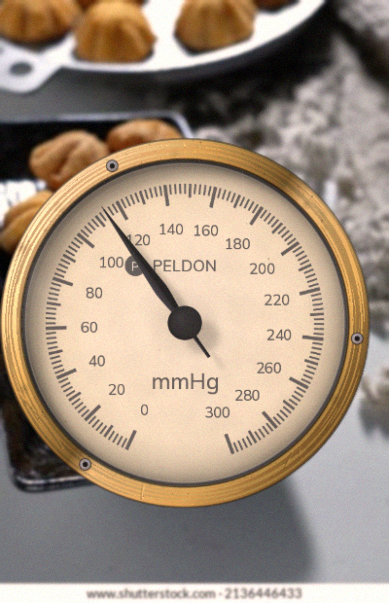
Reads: 114 mmHg
